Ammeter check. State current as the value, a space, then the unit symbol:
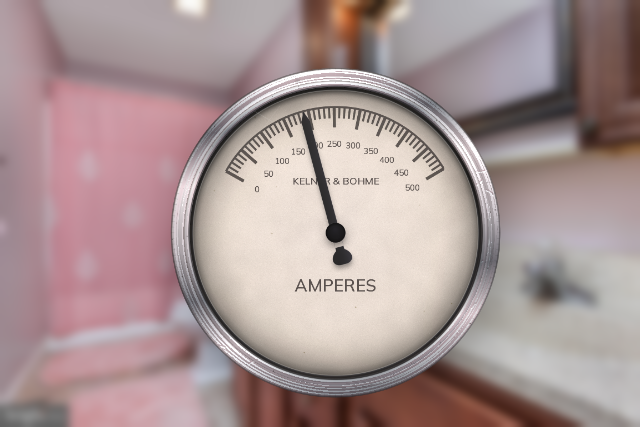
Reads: 190 A
